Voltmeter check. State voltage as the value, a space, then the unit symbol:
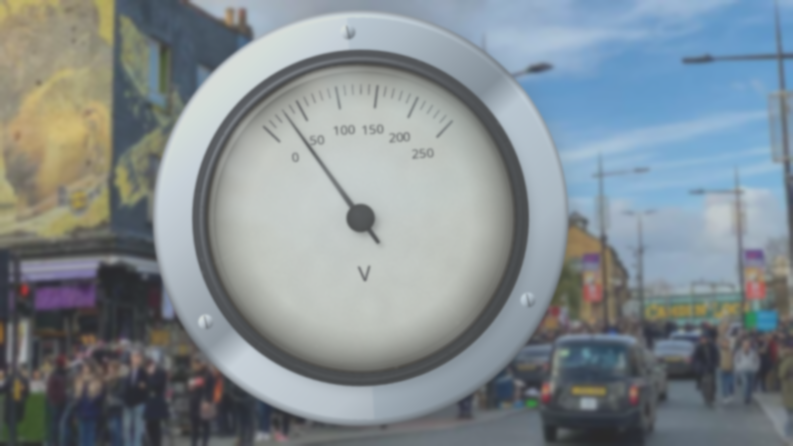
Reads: 30 V
